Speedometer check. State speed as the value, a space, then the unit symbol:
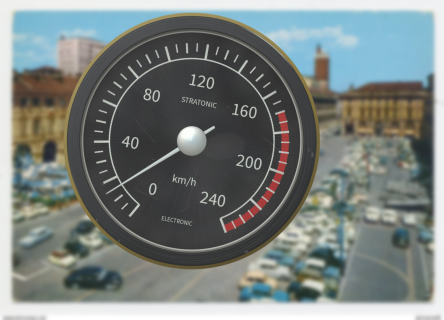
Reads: 15 km/h
